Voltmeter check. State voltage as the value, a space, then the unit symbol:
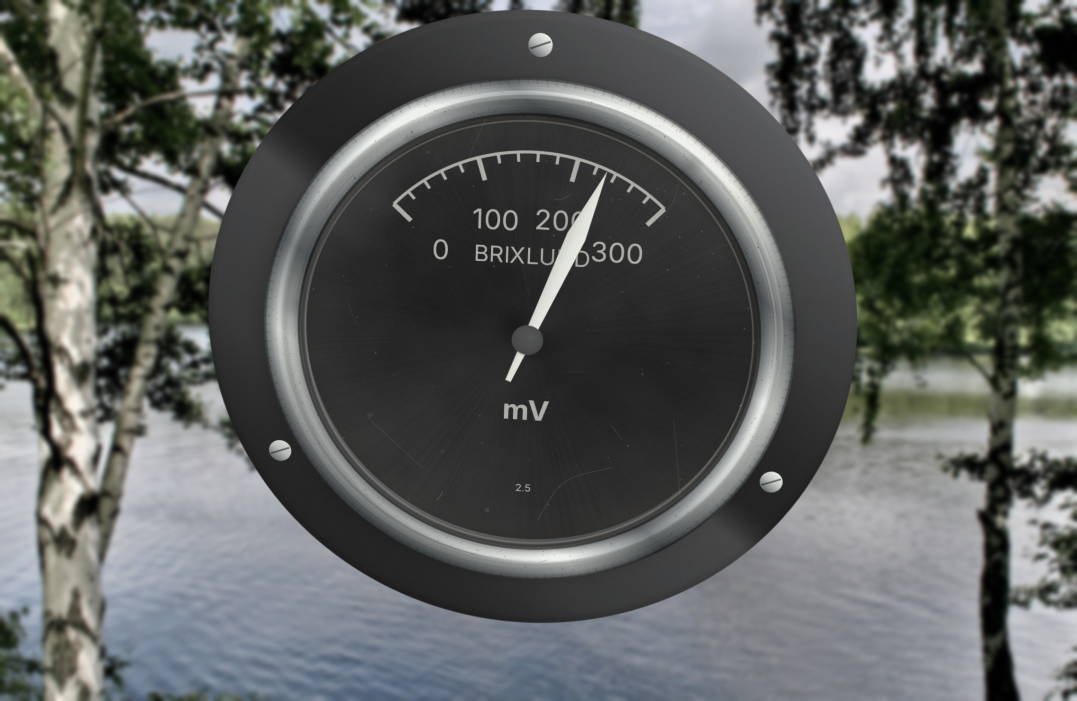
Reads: 230 mV
